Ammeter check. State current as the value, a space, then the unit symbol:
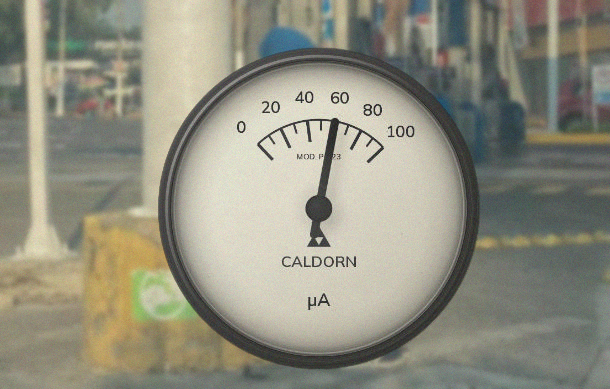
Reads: 60 µA
